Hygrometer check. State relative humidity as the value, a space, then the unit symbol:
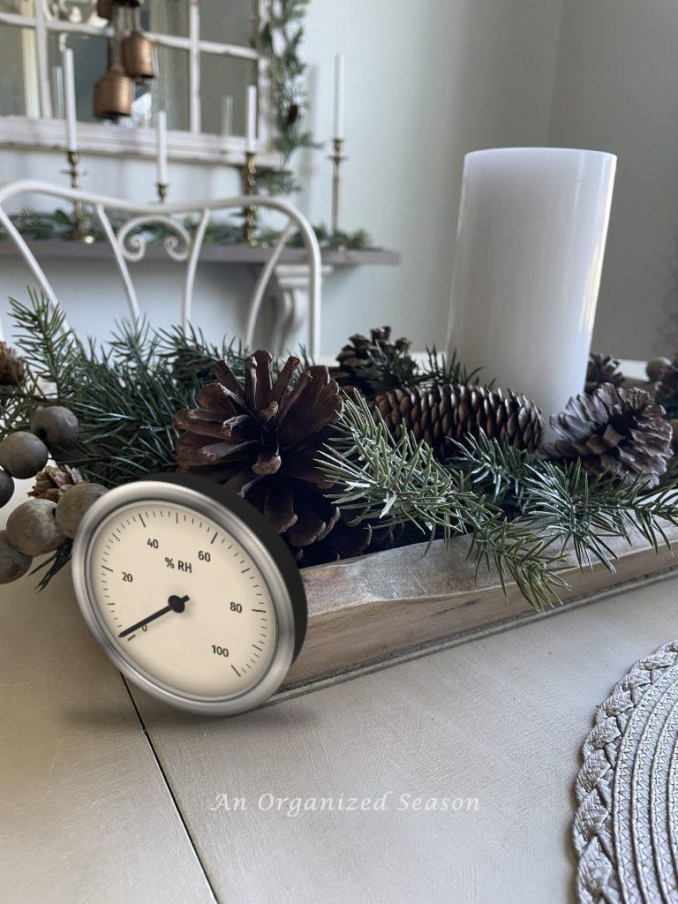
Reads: 2 %
